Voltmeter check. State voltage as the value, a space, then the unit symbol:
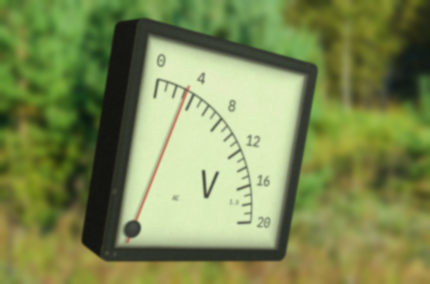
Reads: 3 V
